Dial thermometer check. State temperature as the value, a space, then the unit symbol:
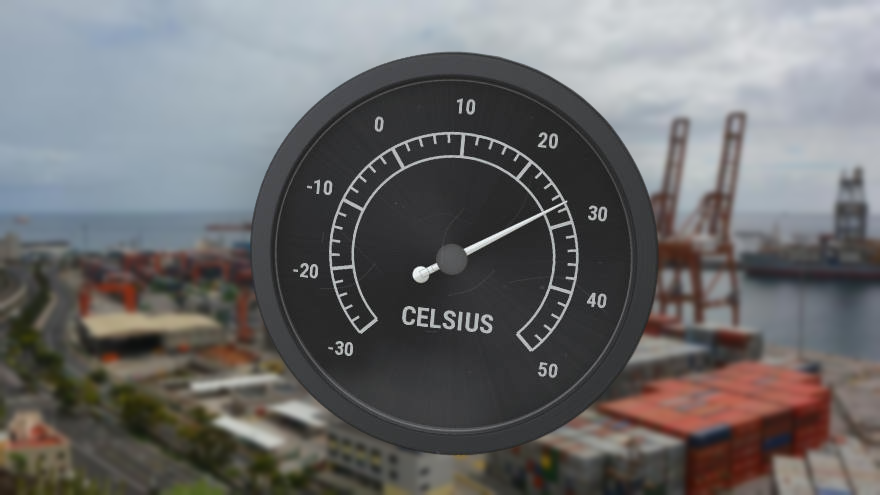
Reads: 27 °C
